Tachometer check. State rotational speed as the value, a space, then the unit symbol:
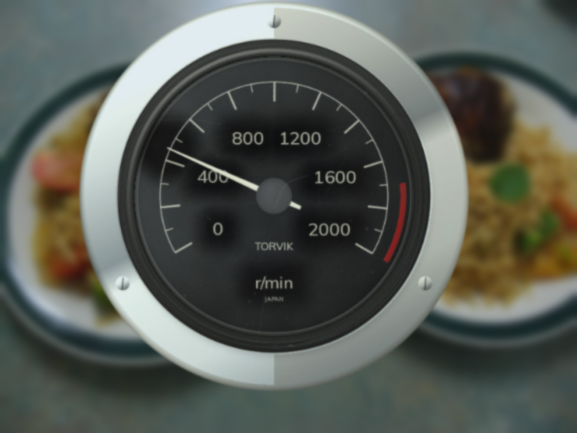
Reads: 450 rpm
